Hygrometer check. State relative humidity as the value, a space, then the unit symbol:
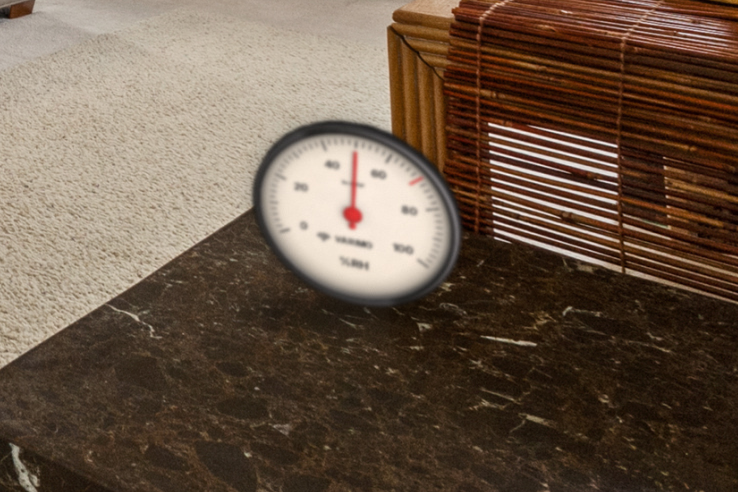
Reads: 50 %
